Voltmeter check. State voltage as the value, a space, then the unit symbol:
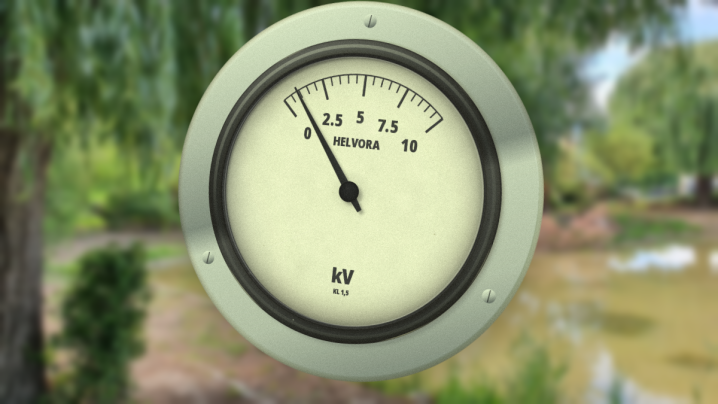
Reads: 1 kV
